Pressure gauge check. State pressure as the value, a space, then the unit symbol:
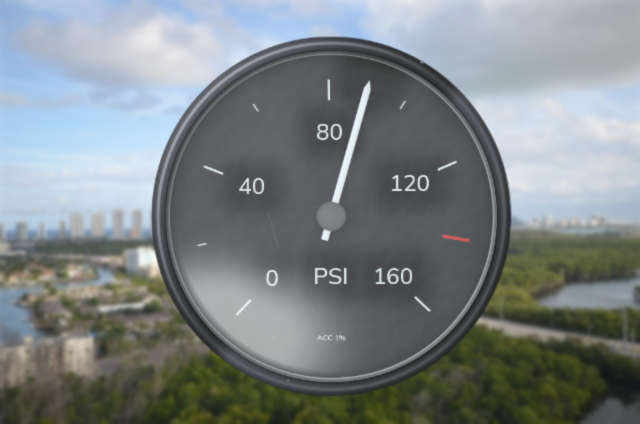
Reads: 90 psi
